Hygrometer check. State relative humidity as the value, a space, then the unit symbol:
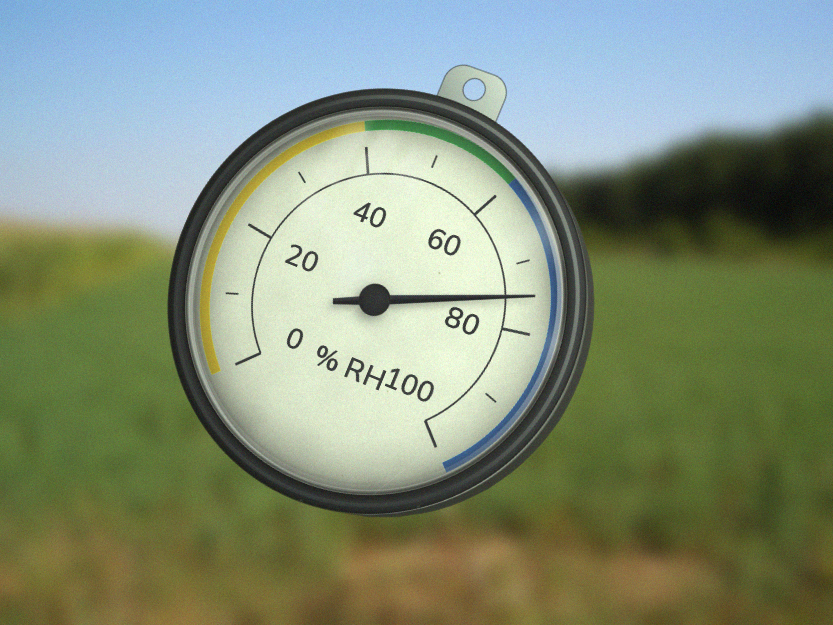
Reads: 75 %
